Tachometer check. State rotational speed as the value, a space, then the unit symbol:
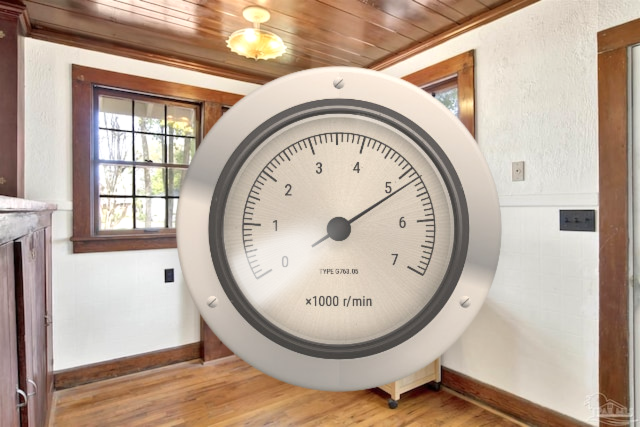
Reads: 5200 rpm
